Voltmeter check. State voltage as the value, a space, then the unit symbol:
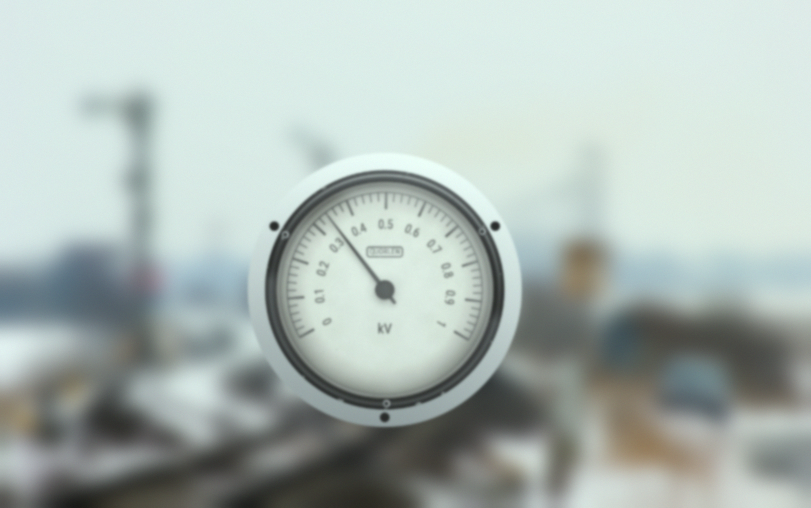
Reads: 0.34 kV
